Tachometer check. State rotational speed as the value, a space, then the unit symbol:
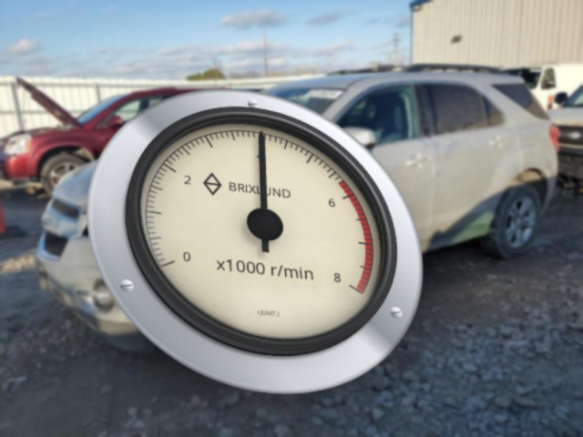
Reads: 4000 rpm
